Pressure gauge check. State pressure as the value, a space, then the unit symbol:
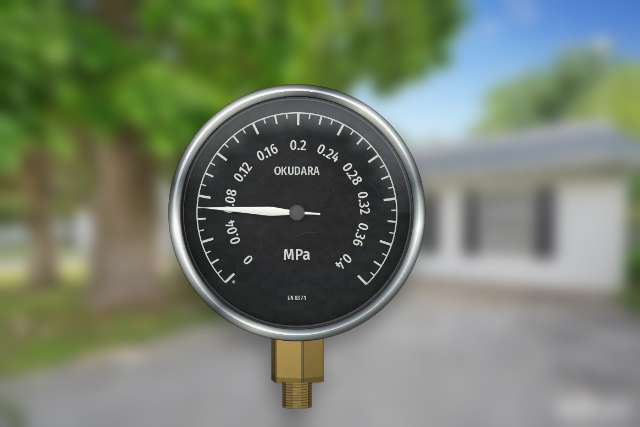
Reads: 0.07 MPa
